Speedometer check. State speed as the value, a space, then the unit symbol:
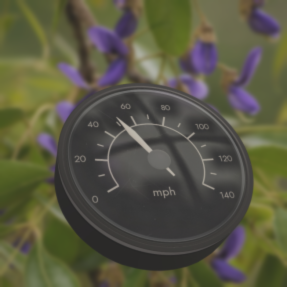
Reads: 50 mph
